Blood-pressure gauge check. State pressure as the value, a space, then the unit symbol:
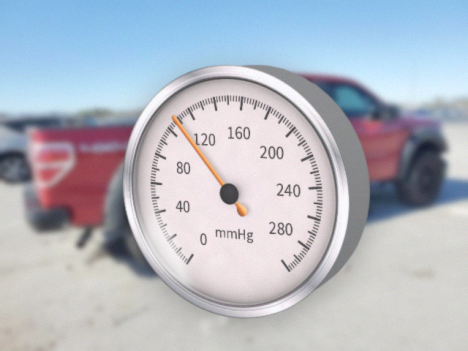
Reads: 110 mmHg
